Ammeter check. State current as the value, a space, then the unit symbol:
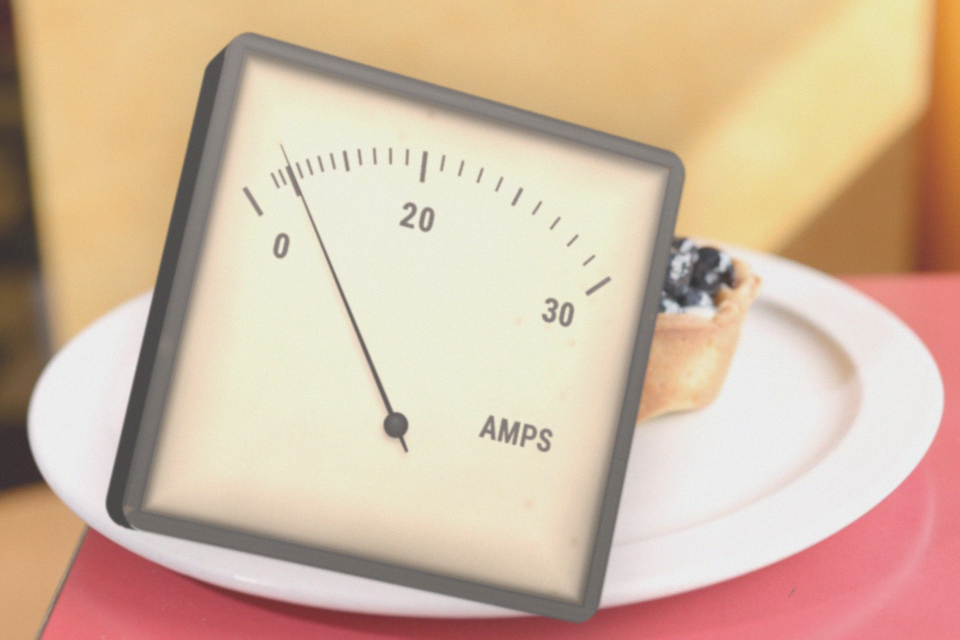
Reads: 10 A
